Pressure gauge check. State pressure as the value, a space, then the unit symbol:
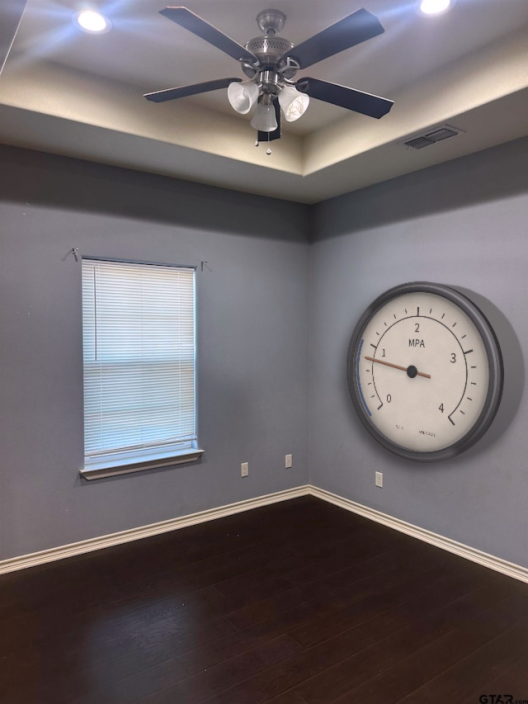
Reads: 0.8 MPa
